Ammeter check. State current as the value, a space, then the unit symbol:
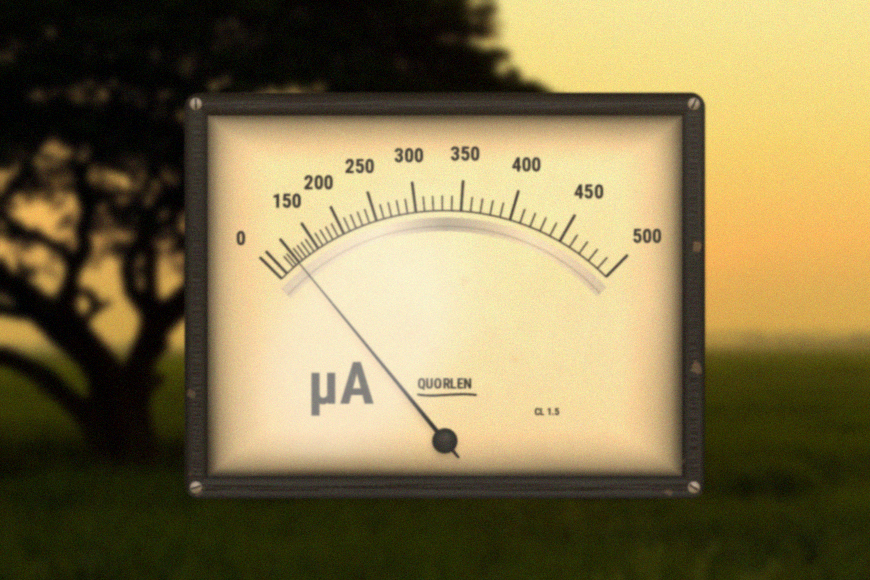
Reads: 100 µA
